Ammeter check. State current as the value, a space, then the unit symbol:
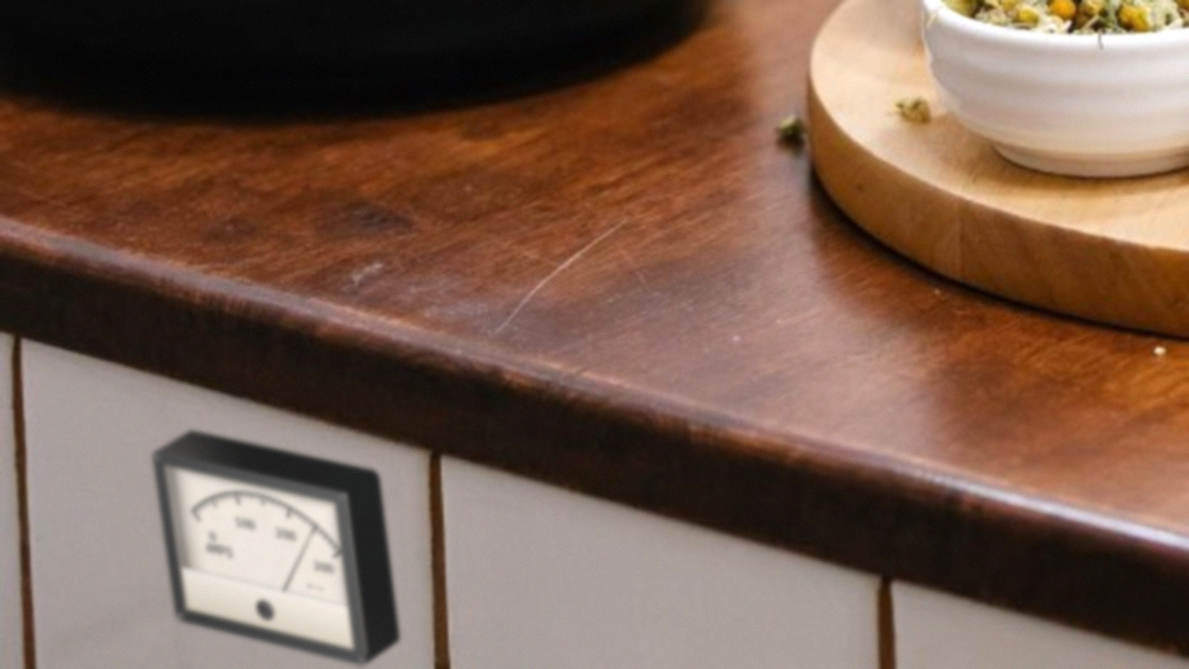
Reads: 250 A
